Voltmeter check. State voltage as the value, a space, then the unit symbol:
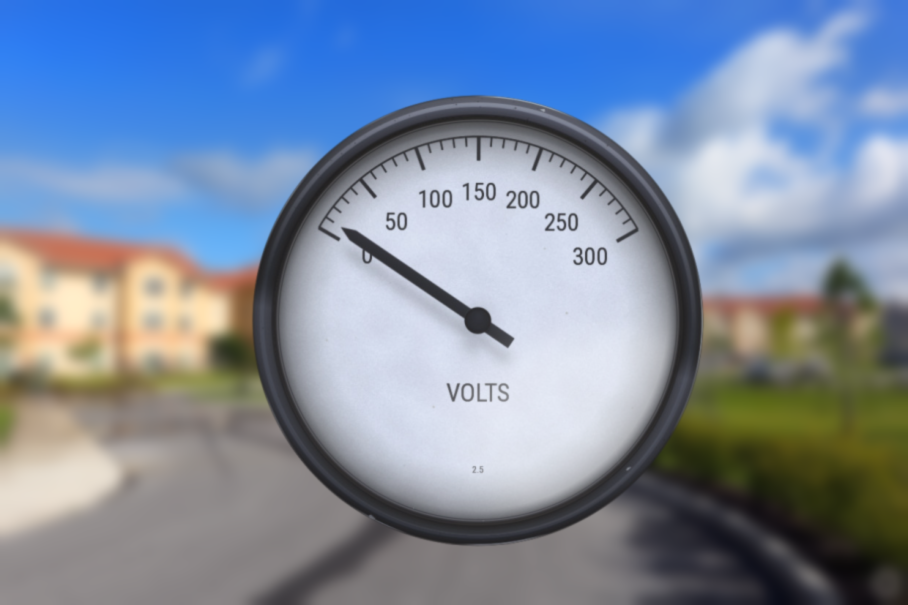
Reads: 10 V
